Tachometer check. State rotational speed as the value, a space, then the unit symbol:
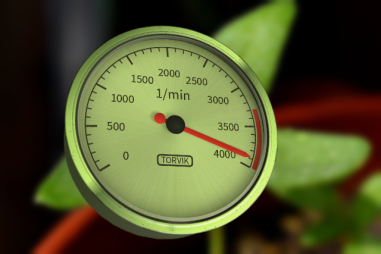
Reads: 3900 rpm
